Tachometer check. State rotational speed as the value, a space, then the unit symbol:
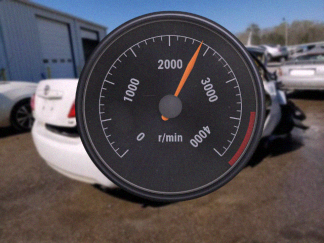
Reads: 2400 rpm
